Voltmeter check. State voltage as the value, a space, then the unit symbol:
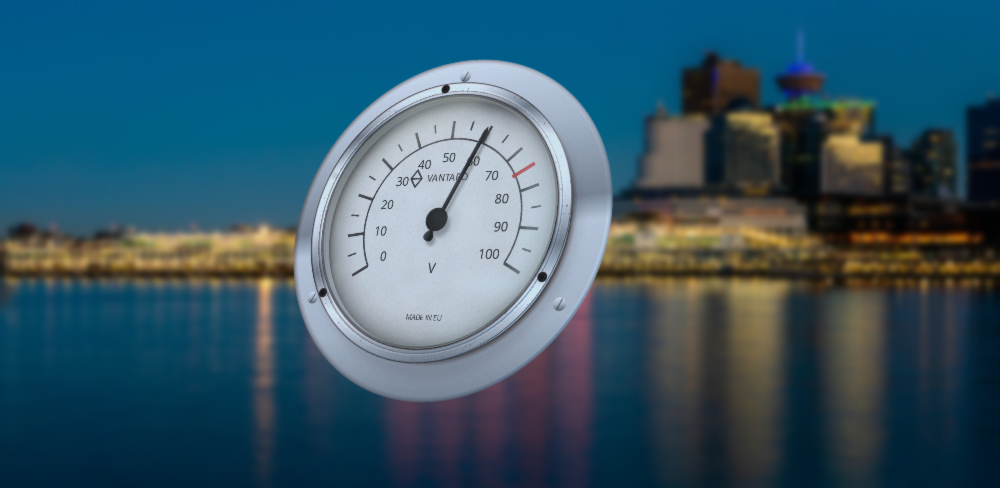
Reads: 60 V
